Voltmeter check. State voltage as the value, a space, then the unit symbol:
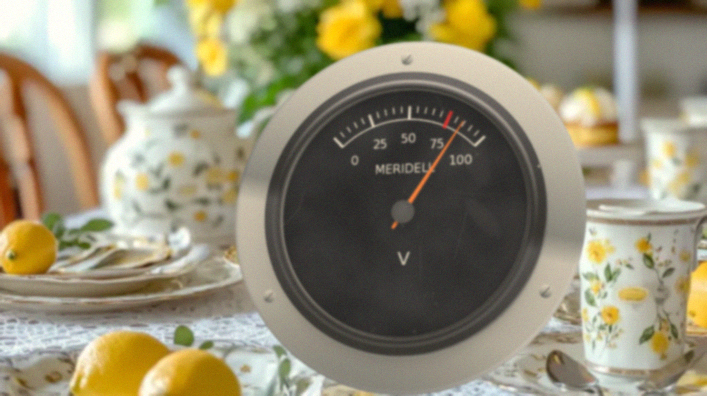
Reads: 85 V
